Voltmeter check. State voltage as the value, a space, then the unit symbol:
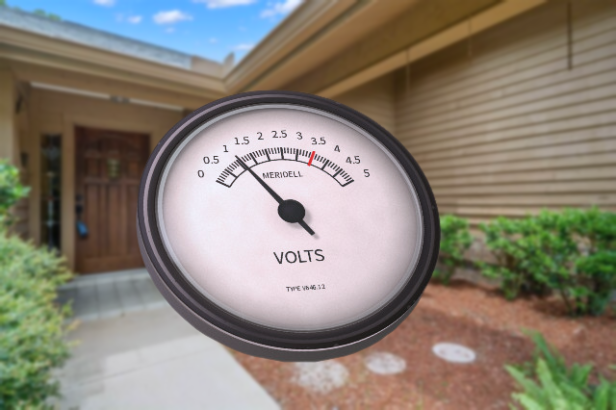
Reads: 1 V
